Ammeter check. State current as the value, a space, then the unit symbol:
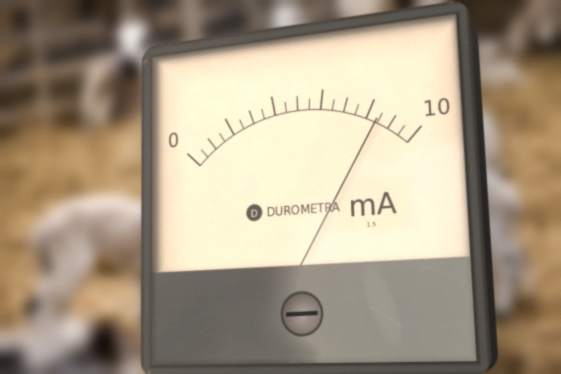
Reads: 8.5 mA
